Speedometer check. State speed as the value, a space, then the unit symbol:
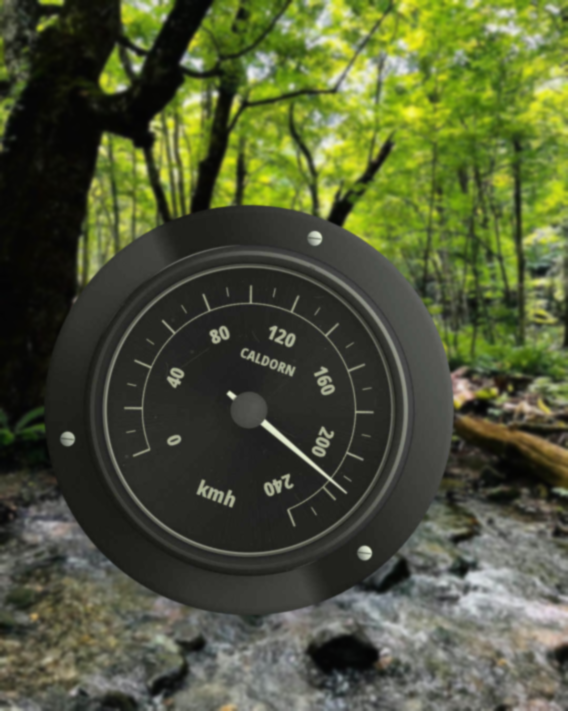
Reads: 215 km/h
